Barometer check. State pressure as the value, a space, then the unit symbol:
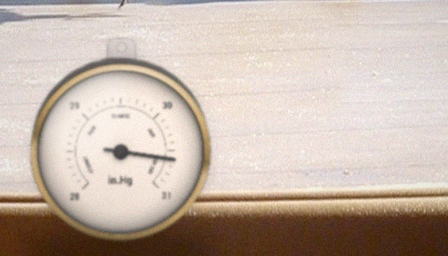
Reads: 30.6 inHg
